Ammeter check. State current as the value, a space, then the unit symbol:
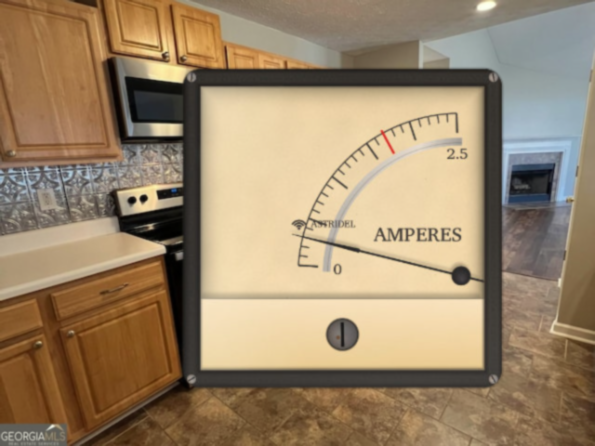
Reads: 0.3 A
